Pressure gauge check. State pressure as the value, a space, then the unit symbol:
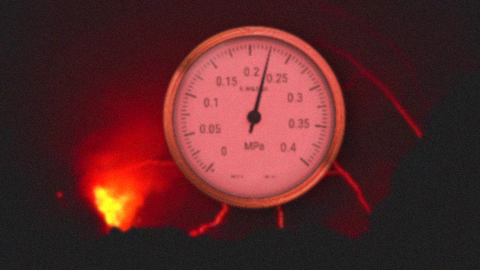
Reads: 0.225 MPa
